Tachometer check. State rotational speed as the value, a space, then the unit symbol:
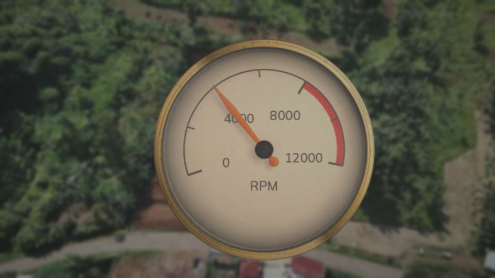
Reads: 4000 rpm
